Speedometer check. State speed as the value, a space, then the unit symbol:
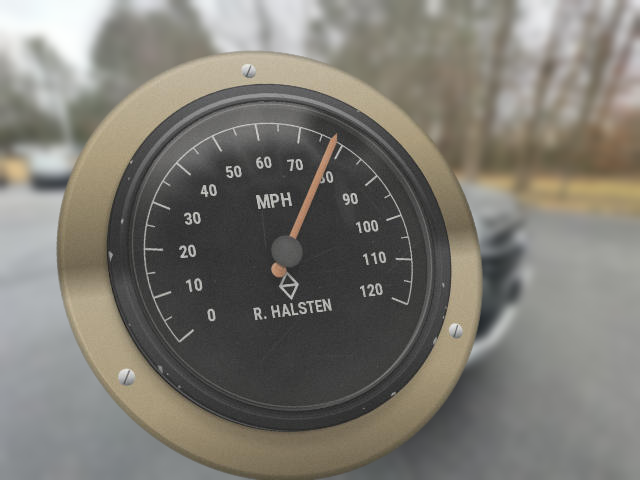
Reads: 77.5 mph
